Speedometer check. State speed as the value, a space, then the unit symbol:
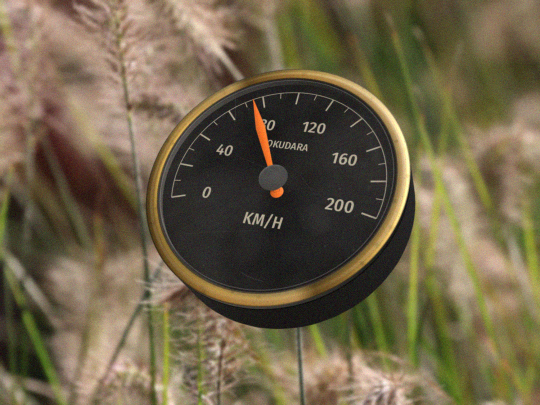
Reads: 75 km/h
